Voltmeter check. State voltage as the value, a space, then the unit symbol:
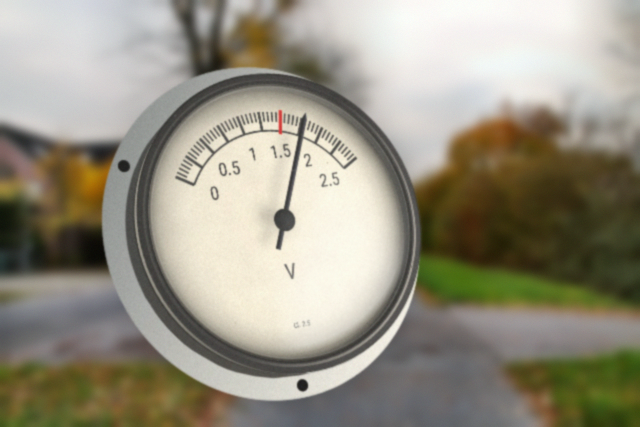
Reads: 1.75 V
